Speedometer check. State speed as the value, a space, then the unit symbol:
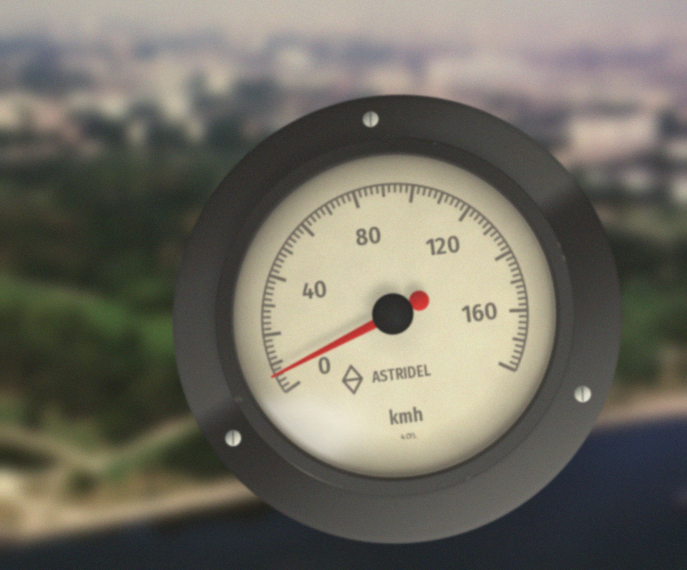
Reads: 6 km/h
